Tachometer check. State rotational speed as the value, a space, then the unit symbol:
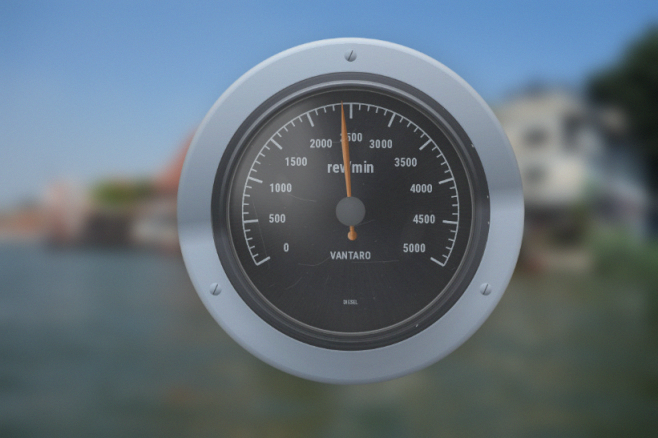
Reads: 2400 rpm
